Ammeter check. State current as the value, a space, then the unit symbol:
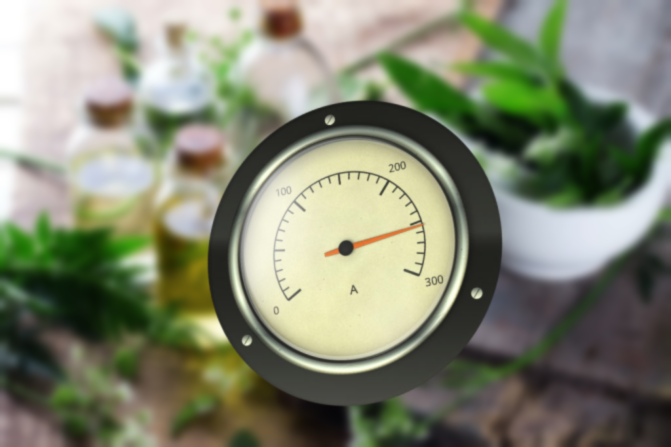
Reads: 255 A
